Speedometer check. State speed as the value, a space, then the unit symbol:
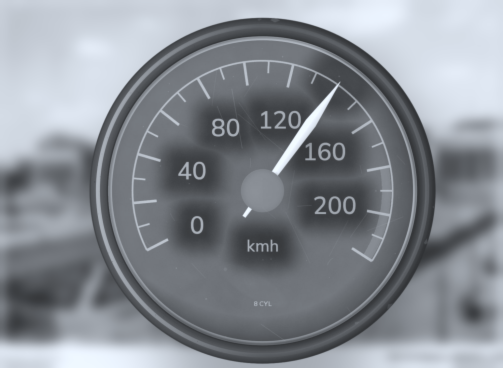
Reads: 140 km/h
